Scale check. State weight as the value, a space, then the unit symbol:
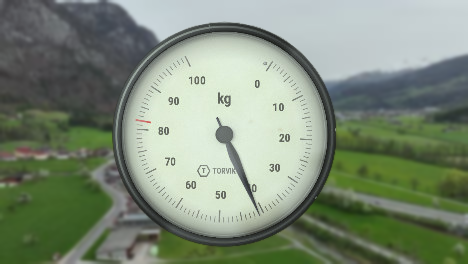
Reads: 41 kg
